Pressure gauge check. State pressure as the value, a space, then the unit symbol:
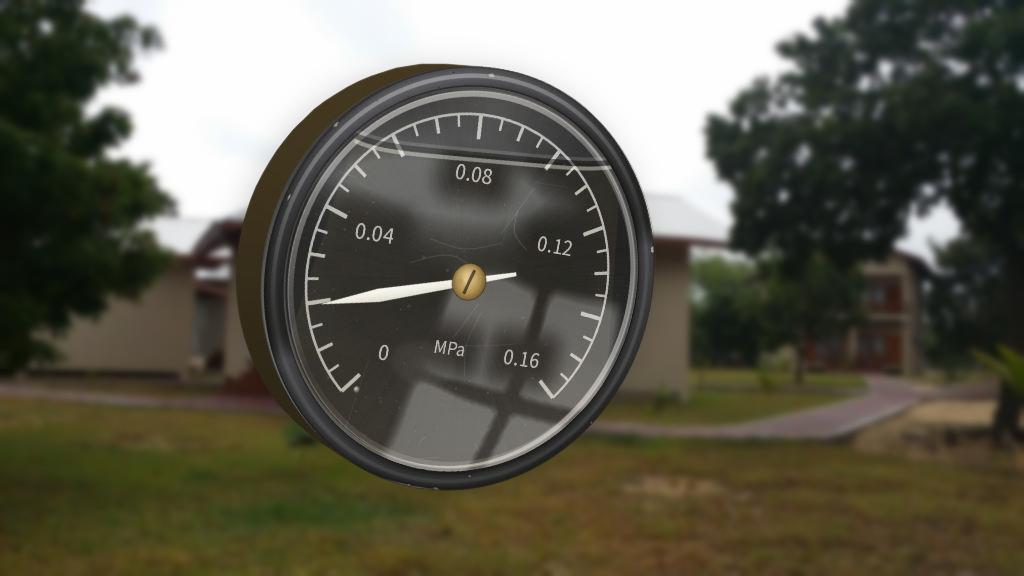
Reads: 0.02 MPa
